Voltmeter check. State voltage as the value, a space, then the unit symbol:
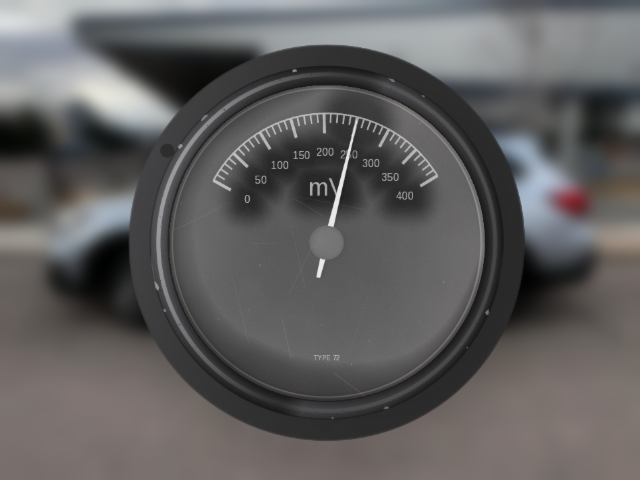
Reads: 250 mV
